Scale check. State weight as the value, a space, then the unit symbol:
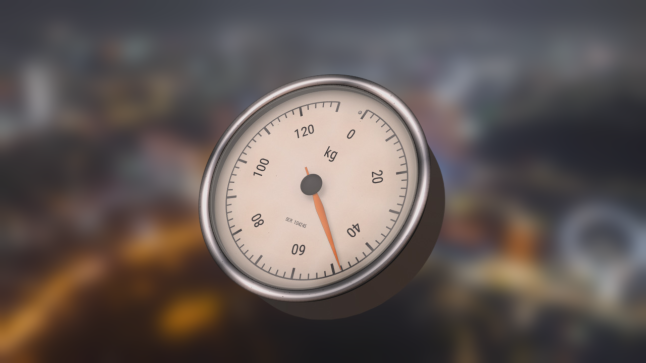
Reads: 48 kg
